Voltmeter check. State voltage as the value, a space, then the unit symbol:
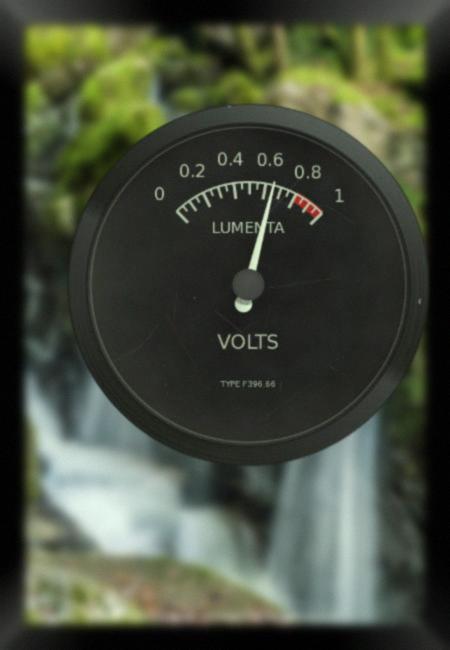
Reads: 0.65 V
